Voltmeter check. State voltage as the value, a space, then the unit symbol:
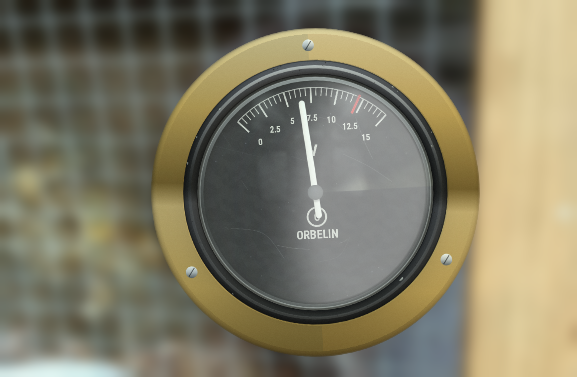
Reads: 6.5 V
